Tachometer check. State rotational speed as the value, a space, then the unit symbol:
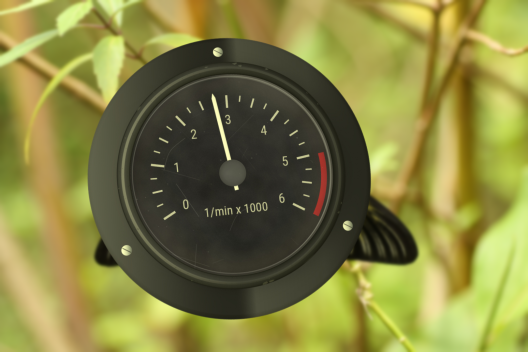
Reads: 2750 rpm
